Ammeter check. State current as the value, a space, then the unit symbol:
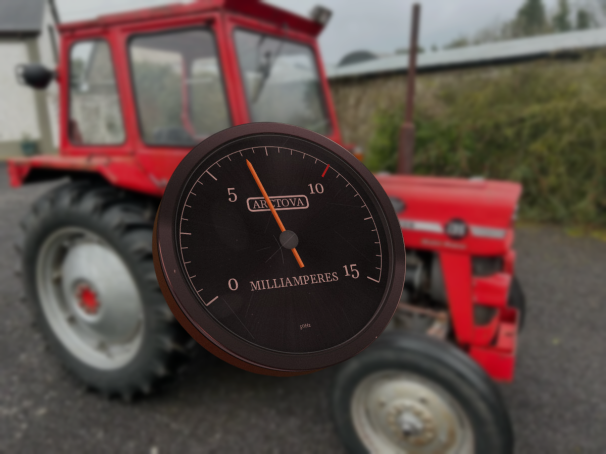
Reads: 6.5 mA
